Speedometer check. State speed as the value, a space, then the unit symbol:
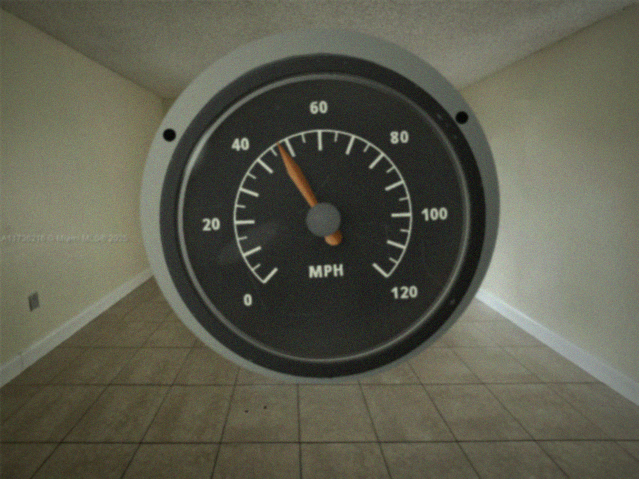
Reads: 47.5 mph
